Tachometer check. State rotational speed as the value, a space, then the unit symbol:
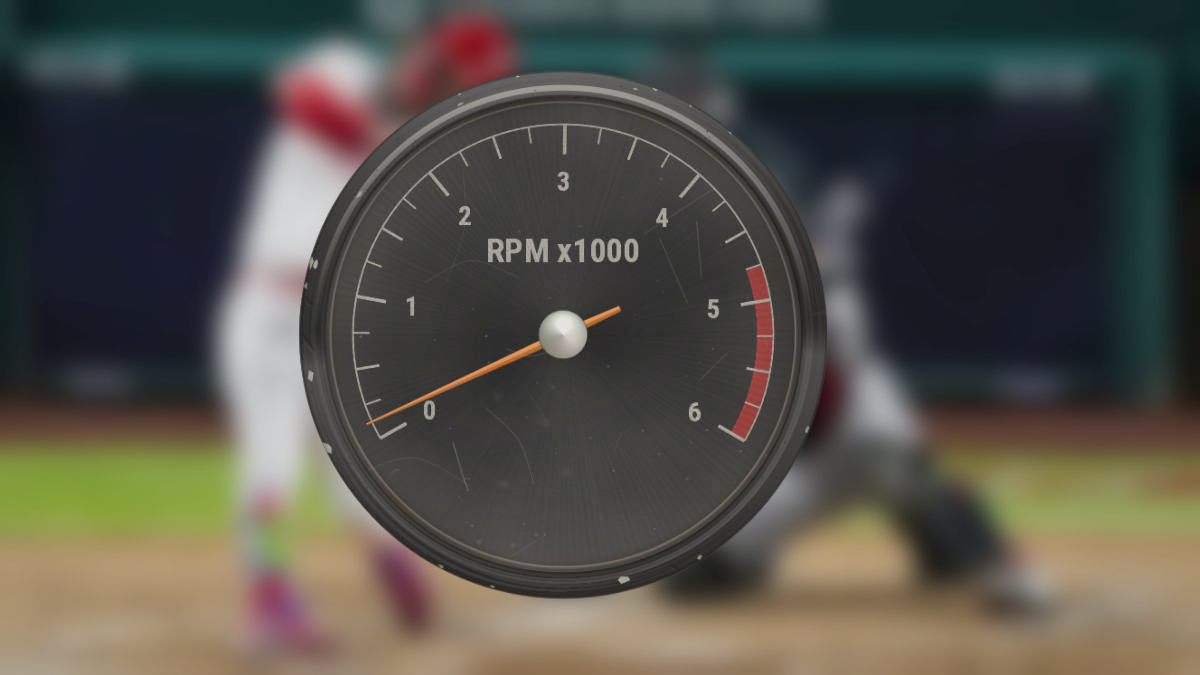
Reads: 125 rpm
